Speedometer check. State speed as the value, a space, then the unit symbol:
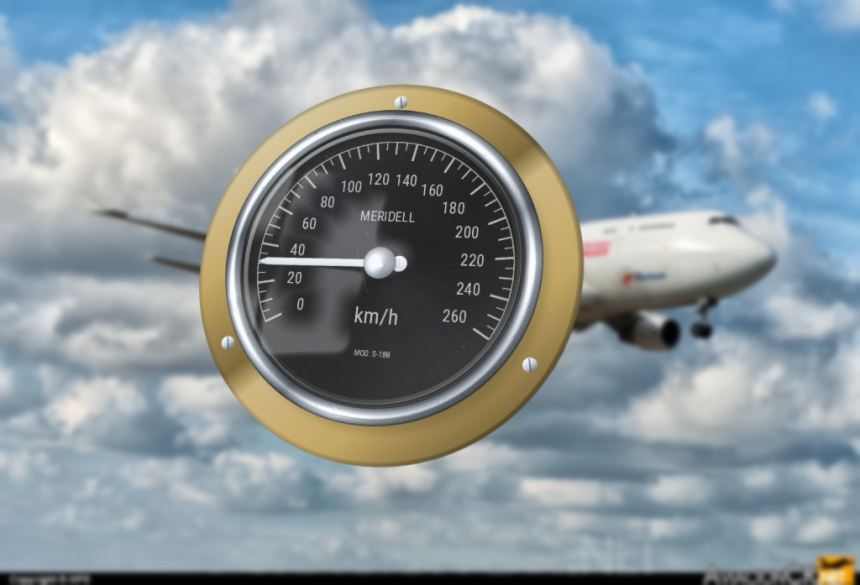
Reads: 30 km/h
